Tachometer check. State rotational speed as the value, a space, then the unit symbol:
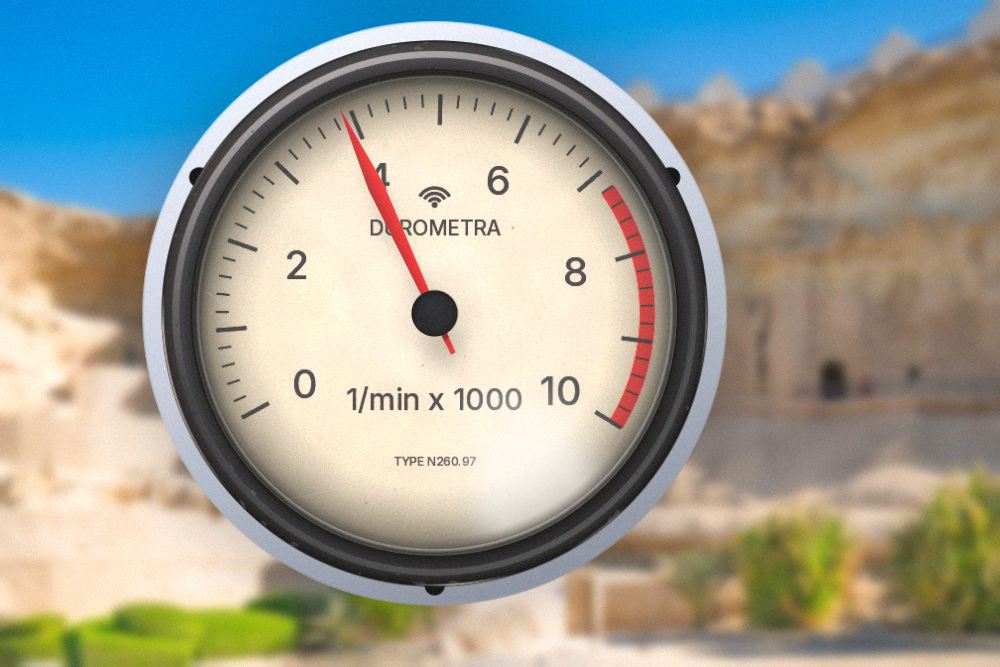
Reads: 3900 rpm
